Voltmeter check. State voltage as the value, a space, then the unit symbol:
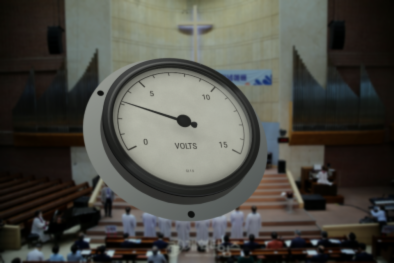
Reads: 3 V
